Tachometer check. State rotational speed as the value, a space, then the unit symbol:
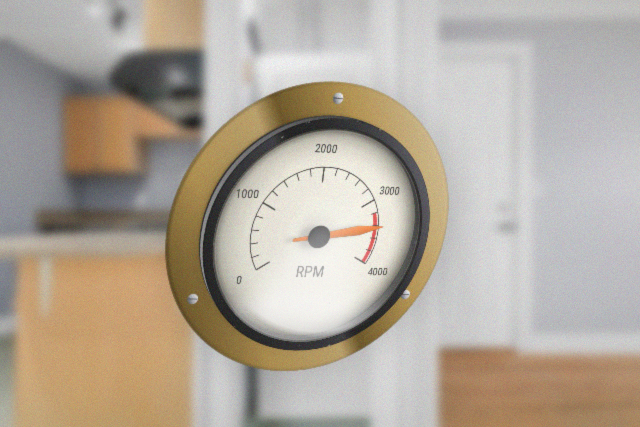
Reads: 3400 rpm
